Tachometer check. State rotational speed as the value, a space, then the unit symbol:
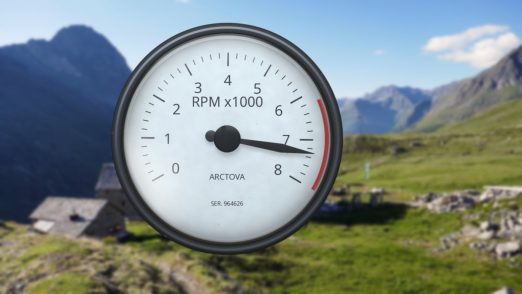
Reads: 7300 rpm
